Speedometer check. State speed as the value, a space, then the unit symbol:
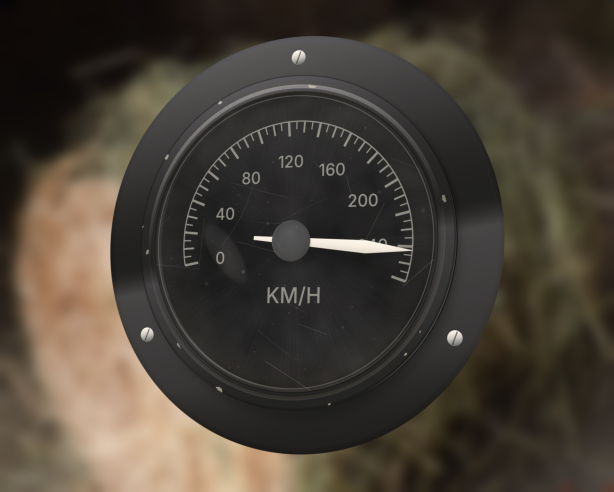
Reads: 242.5 km/h
